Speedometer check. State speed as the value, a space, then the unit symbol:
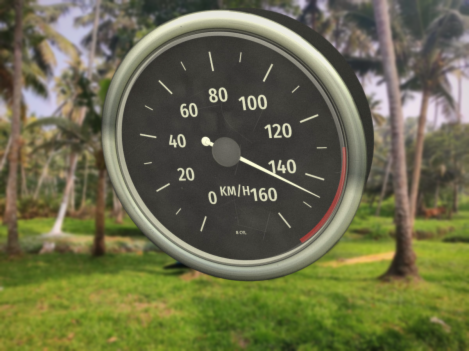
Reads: 145 km/h
